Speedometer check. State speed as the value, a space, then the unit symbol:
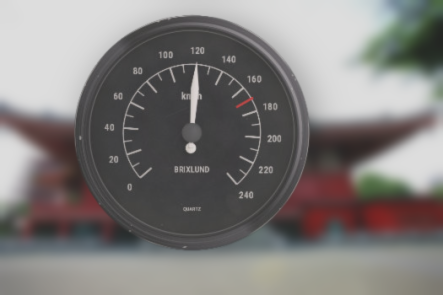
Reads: 120 km/h
